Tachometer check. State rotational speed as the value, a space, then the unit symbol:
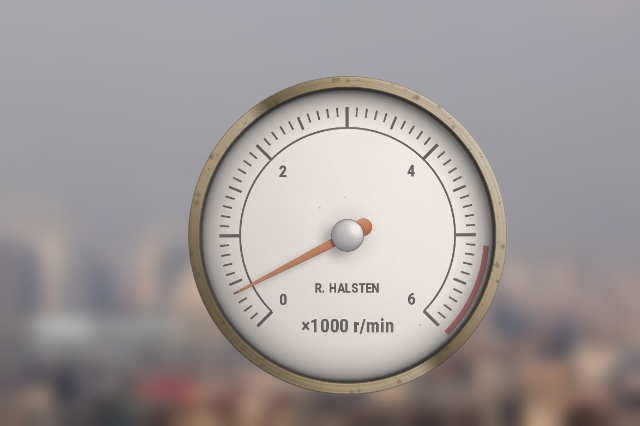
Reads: 400 rpm
